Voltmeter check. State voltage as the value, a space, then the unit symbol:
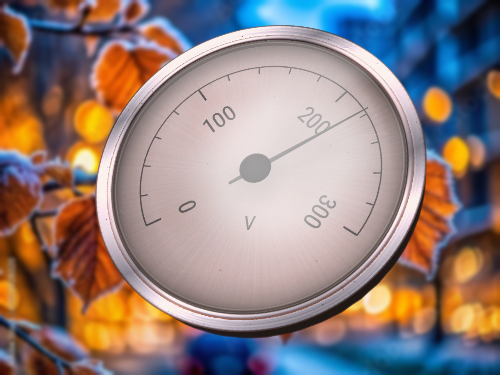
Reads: 220 V
